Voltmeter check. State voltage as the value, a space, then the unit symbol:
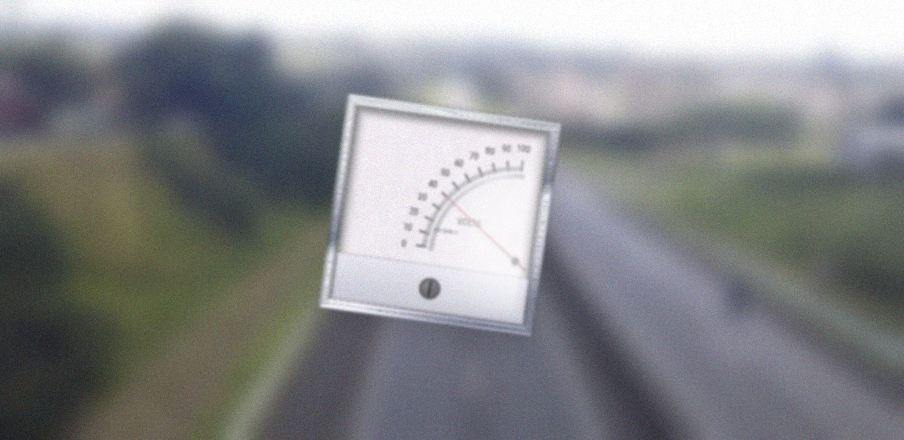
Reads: 40 V
